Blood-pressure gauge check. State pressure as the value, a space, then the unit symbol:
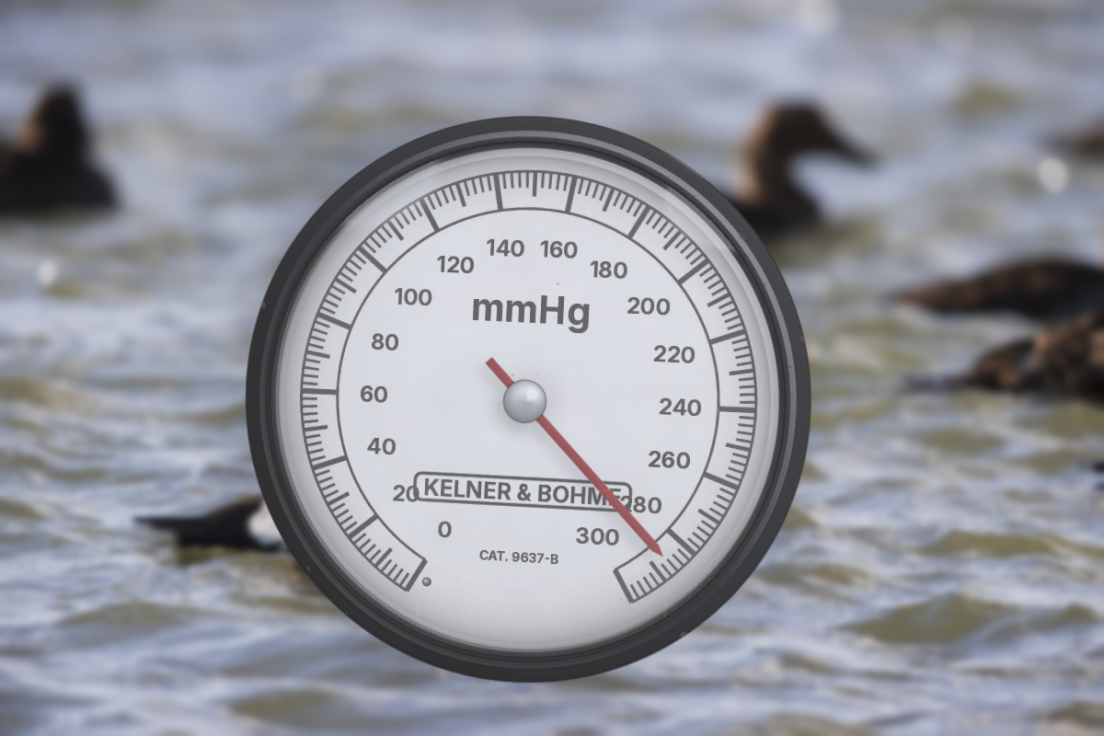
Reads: 286 mmHg
